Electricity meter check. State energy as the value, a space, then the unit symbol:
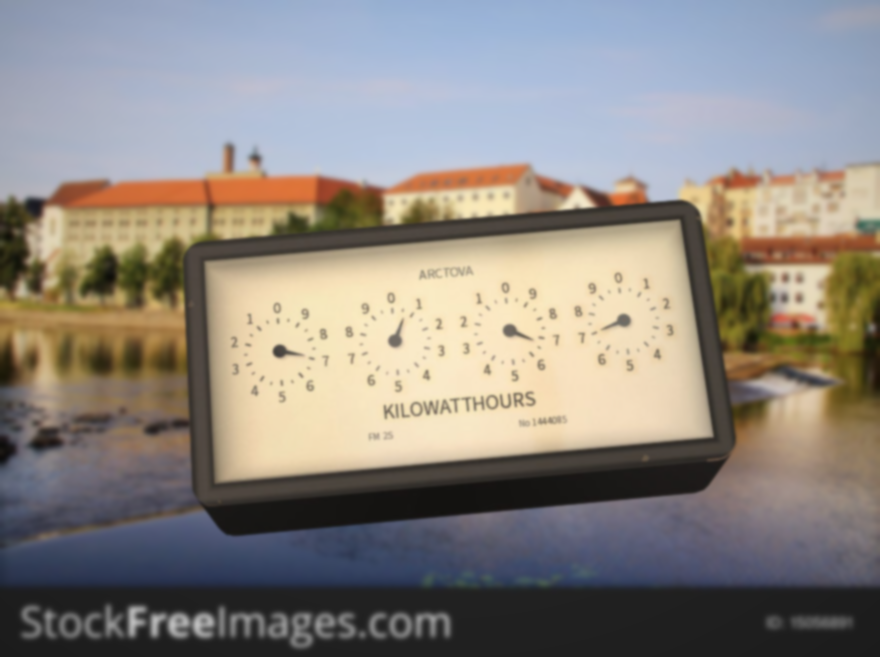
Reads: 7067 kWh
